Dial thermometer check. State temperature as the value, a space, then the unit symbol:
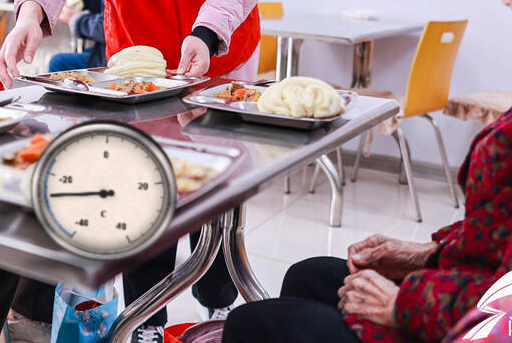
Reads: -26 °C
